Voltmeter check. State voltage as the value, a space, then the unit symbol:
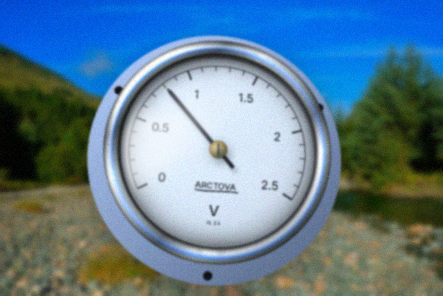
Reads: 0.8 V
